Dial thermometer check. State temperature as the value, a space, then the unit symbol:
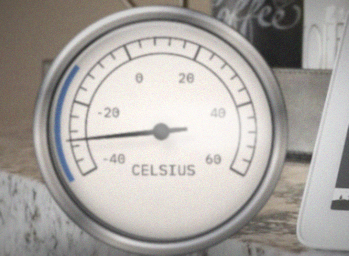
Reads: -30 °C
